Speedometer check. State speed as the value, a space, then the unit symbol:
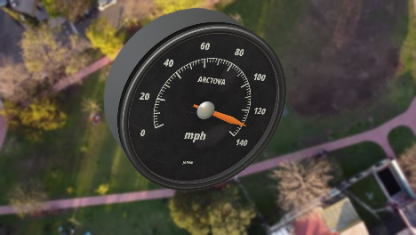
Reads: 130 mph
